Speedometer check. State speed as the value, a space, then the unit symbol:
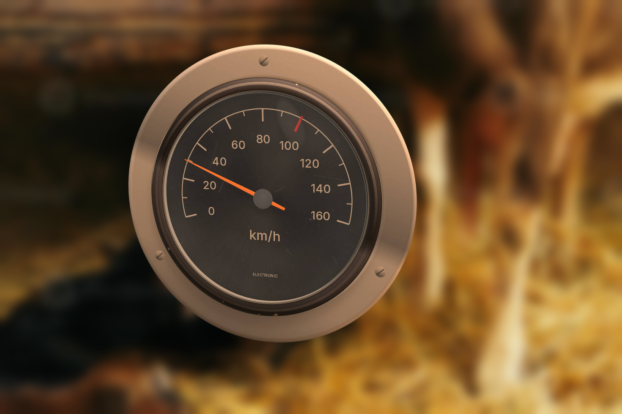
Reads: 30 km/h
